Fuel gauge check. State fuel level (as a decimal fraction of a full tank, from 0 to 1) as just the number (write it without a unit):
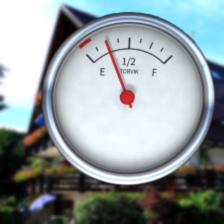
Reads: 0.25
